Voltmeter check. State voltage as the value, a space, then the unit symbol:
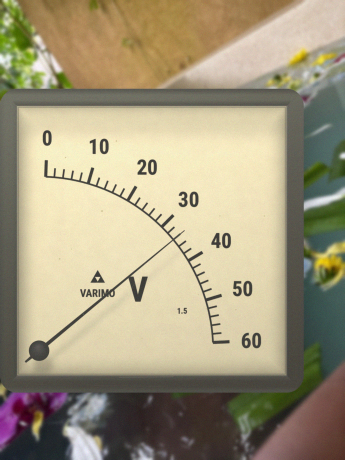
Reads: 34 V
